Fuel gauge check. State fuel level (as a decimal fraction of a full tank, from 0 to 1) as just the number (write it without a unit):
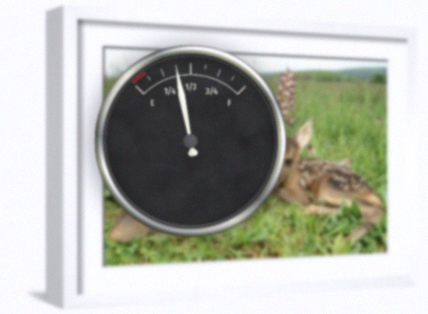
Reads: 0.375
